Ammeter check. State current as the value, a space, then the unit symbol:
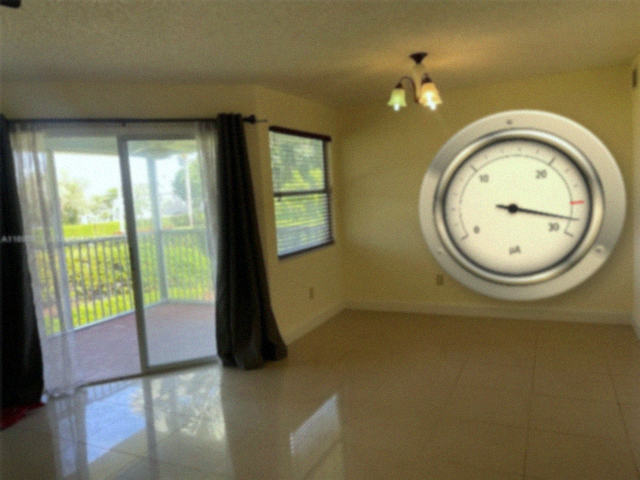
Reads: 28 µA
